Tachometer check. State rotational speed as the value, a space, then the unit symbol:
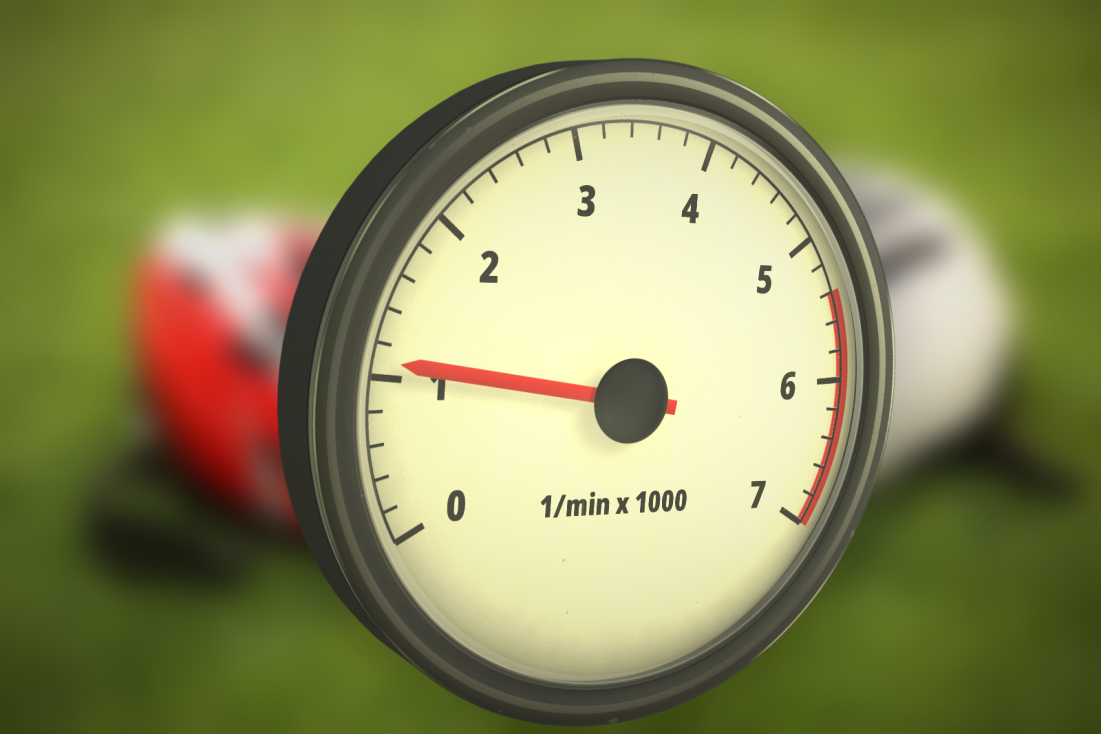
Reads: 1100 rpm
